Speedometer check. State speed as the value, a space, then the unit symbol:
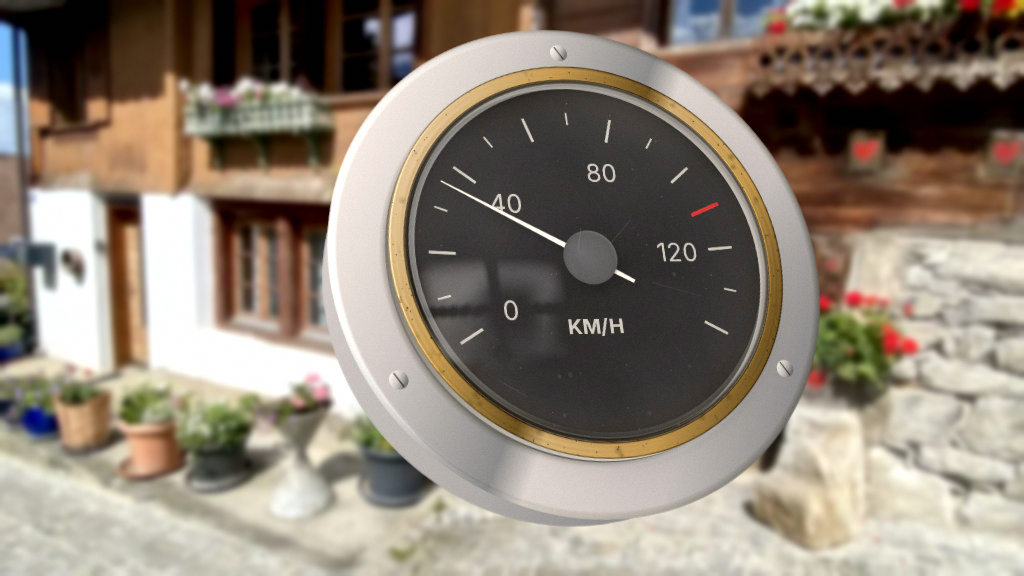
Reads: 35 km/h
